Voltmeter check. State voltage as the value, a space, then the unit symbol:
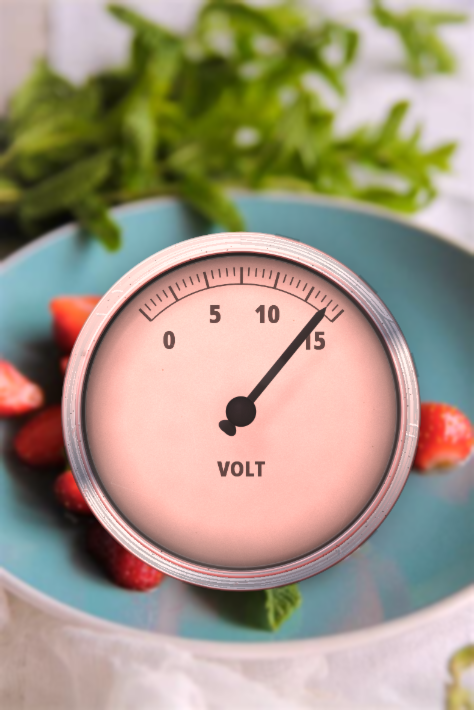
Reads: 14 V
